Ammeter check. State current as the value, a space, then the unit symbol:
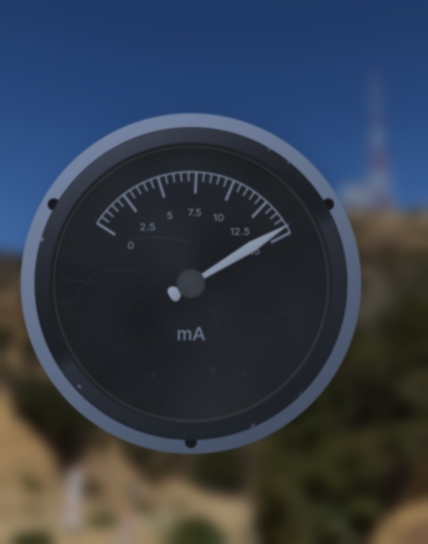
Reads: 14.5 mA
